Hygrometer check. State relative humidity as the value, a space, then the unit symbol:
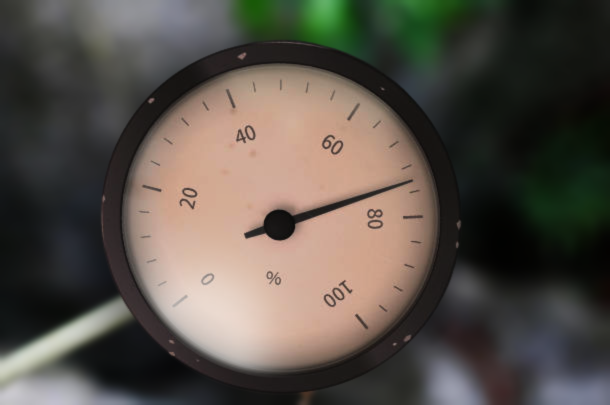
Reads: 74 %
